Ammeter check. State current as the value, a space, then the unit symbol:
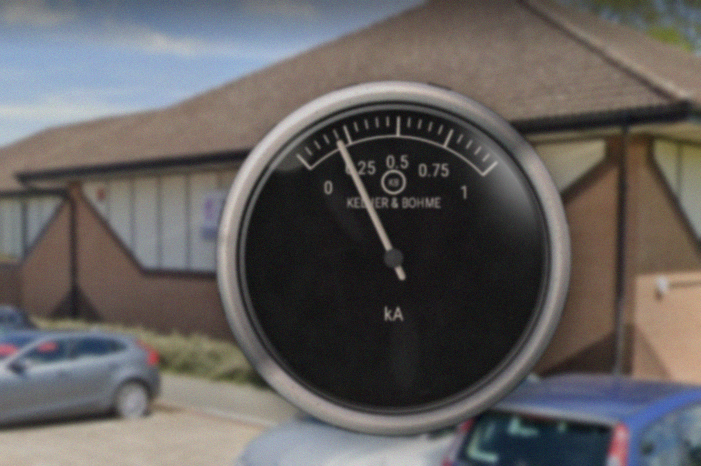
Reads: 0.2 kA
